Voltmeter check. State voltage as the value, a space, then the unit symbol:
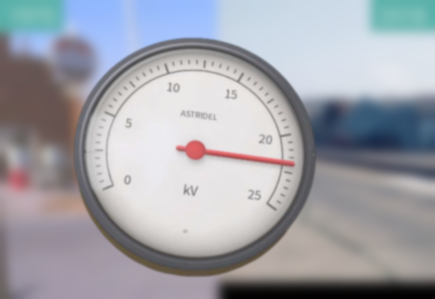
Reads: 22 kV
